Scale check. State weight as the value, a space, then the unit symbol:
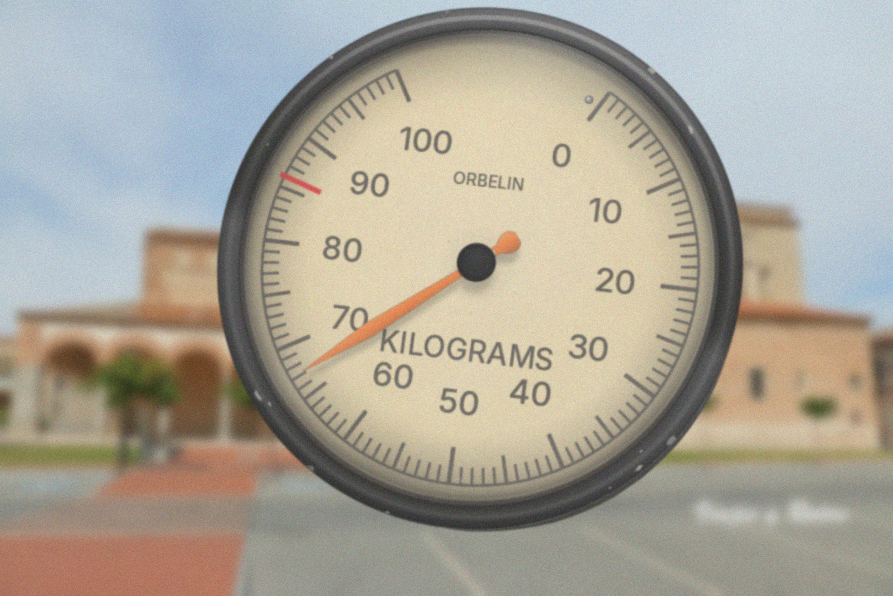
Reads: 67 kg
